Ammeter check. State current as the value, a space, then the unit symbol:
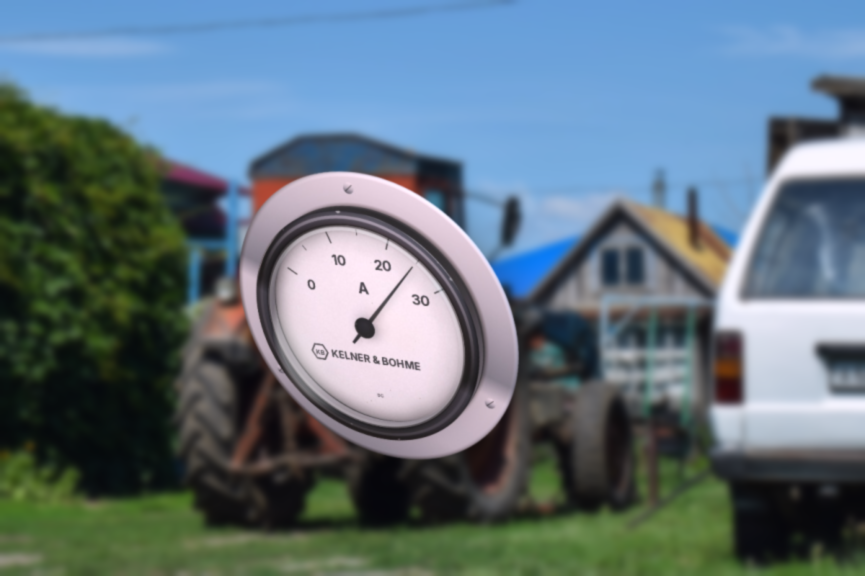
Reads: 25 A
